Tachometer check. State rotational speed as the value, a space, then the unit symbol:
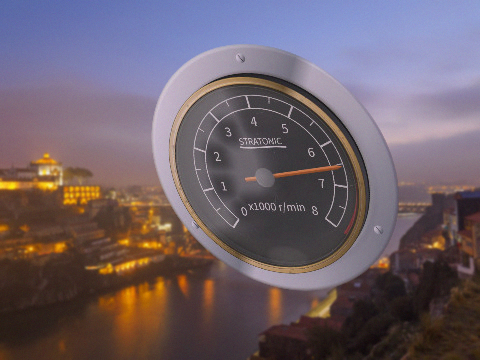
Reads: 6500 rpm
